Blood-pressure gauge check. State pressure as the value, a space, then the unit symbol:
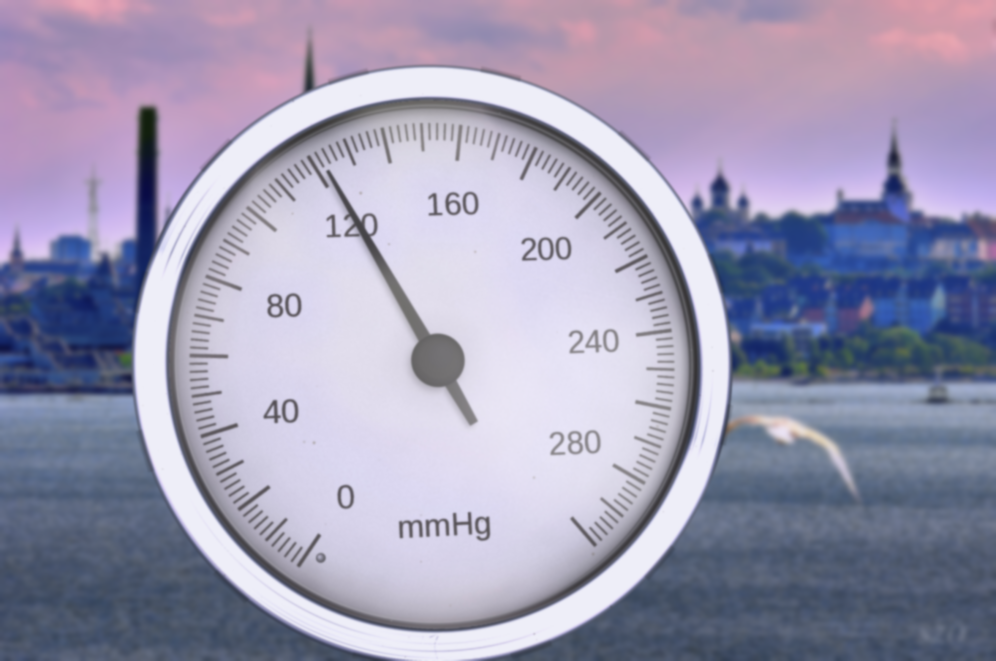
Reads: 122 mmHg
